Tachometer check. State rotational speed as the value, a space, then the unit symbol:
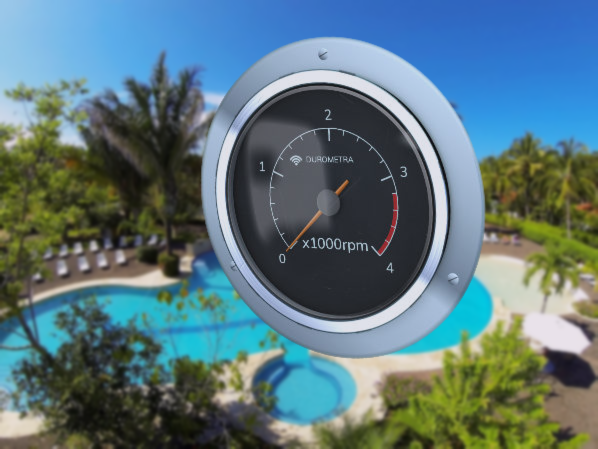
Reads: 0 rpm
